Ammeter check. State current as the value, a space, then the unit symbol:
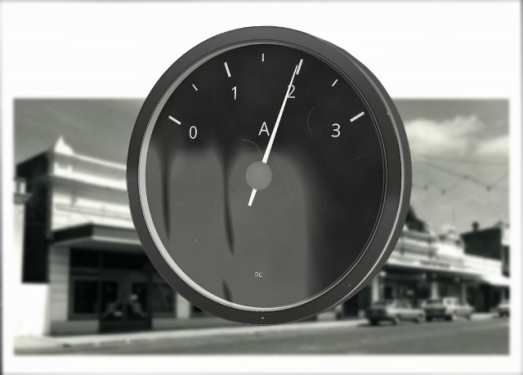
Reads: 2 A
